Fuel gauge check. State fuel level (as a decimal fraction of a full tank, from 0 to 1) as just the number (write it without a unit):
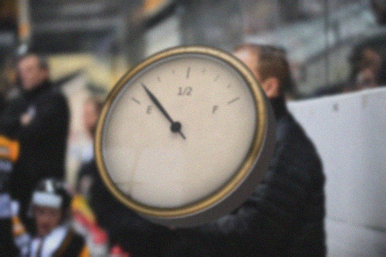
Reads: 0.125
